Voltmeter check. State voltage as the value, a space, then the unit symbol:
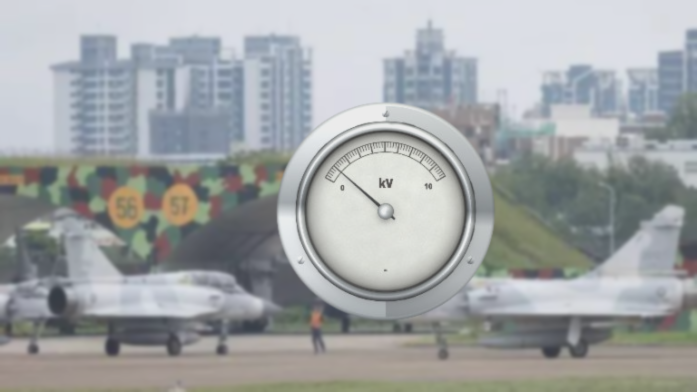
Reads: 1 kV
